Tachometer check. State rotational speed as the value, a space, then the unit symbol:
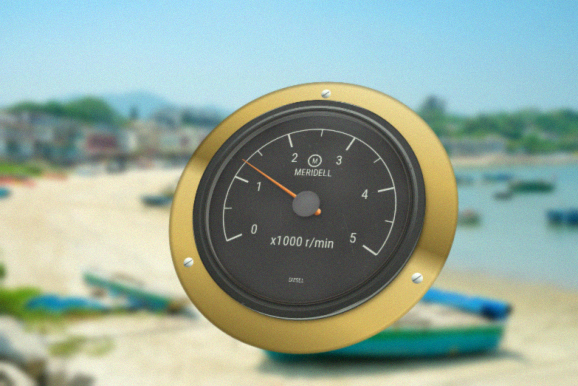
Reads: 1250 rpm
